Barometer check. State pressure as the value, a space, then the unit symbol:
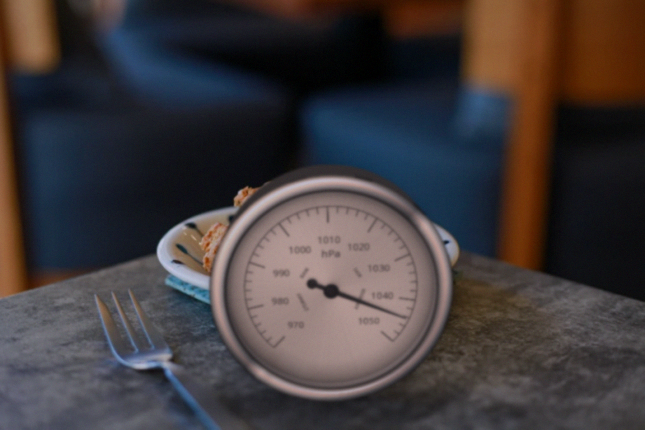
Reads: 1044 hPa
